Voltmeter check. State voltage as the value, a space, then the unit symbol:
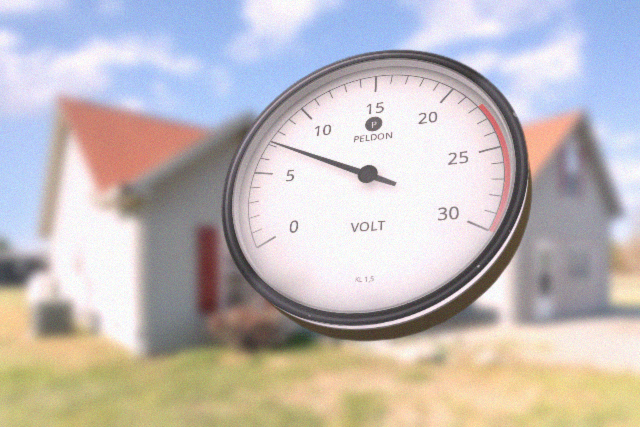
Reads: 7 V
